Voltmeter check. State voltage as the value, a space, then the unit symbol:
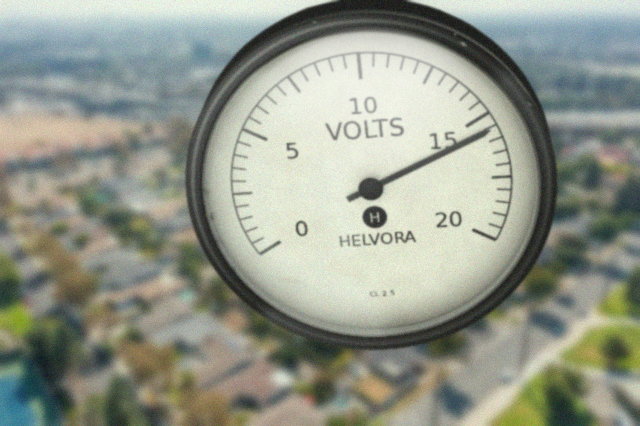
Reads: 15.5 V
